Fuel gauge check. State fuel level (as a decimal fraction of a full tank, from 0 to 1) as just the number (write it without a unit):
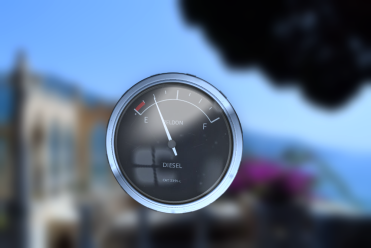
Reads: 0.25
